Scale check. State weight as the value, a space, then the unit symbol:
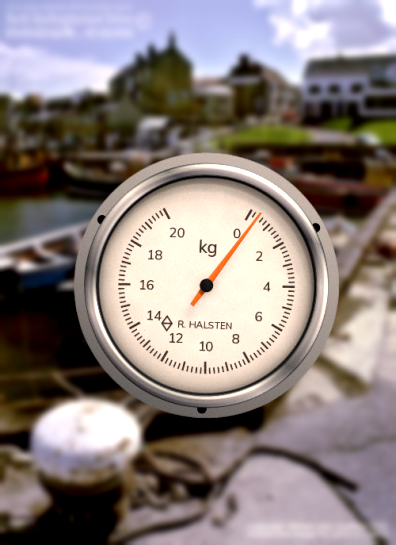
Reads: 0.4 kg
